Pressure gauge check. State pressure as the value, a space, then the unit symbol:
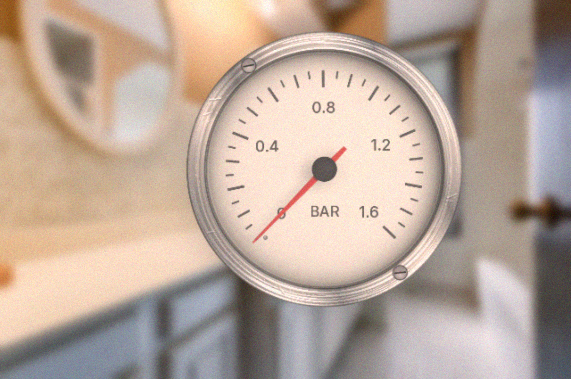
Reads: 0 bar
